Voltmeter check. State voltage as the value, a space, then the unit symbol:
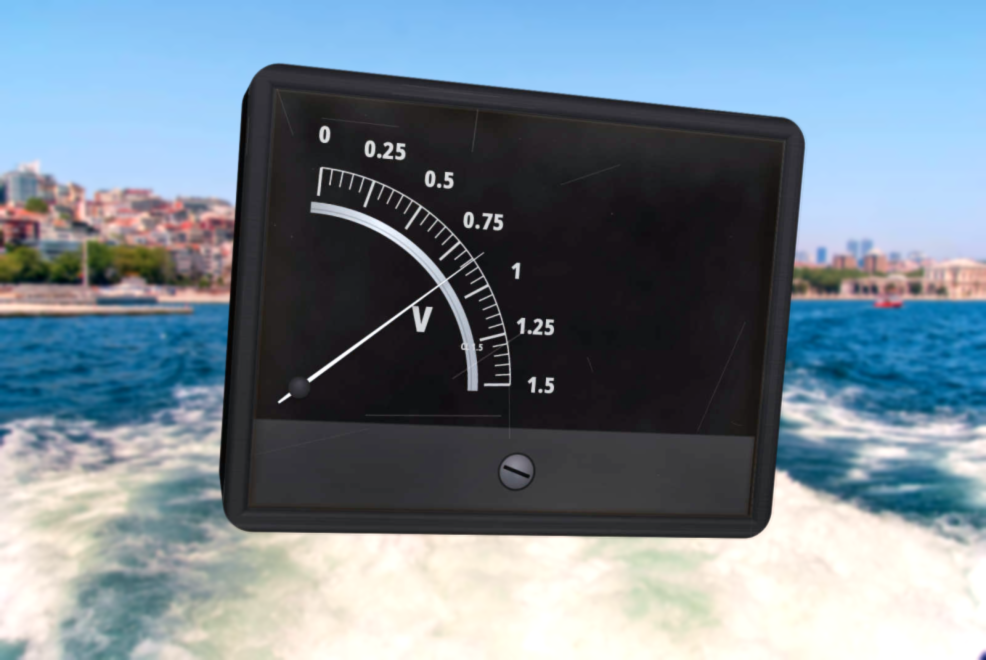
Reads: 0.85 V
